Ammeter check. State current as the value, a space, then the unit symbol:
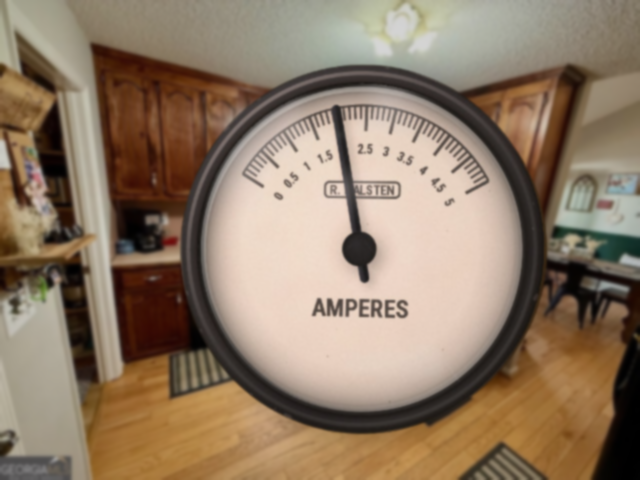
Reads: 2 A
